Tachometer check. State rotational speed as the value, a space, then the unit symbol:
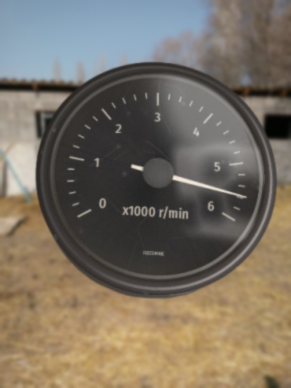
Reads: 5600 rpm
